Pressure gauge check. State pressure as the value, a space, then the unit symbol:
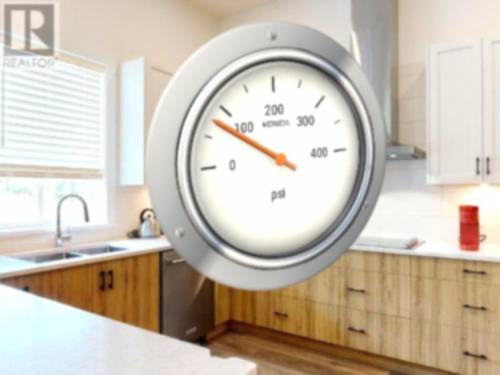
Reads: 75 psi
